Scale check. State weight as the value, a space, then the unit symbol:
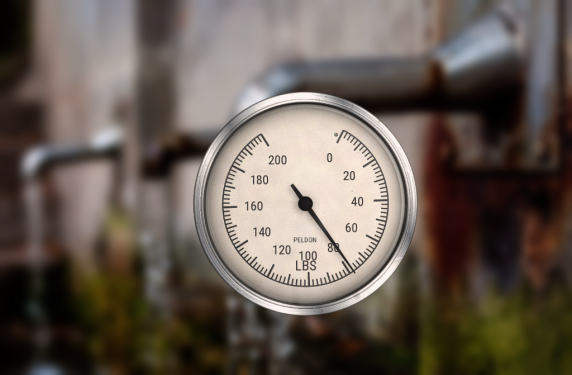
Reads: 78 lb
